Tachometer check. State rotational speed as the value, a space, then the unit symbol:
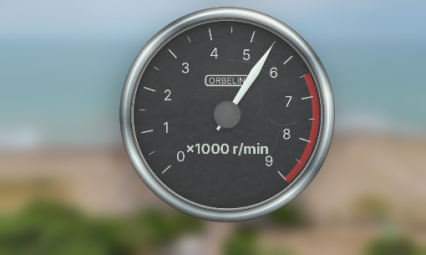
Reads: 5500 rpm
